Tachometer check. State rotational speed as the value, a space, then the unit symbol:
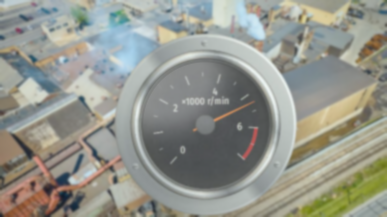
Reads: 5250 rpm
